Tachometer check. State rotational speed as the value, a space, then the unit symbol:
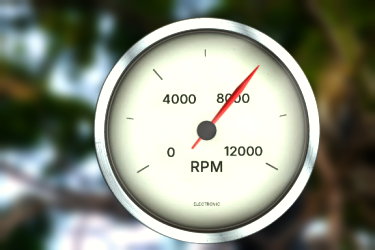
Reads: 8000 rpm
